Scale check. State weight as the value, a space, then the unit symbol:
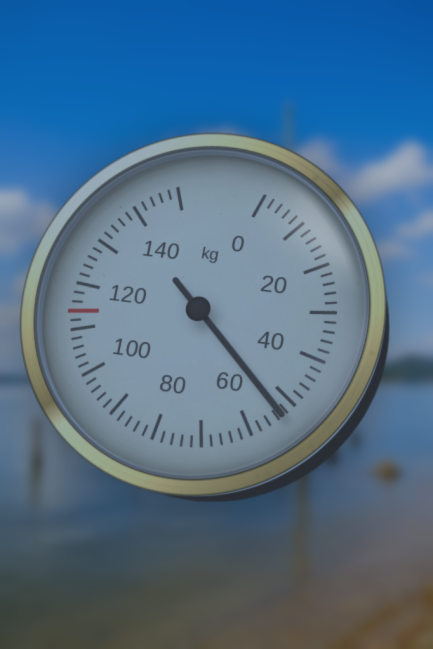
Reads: 53 kg
